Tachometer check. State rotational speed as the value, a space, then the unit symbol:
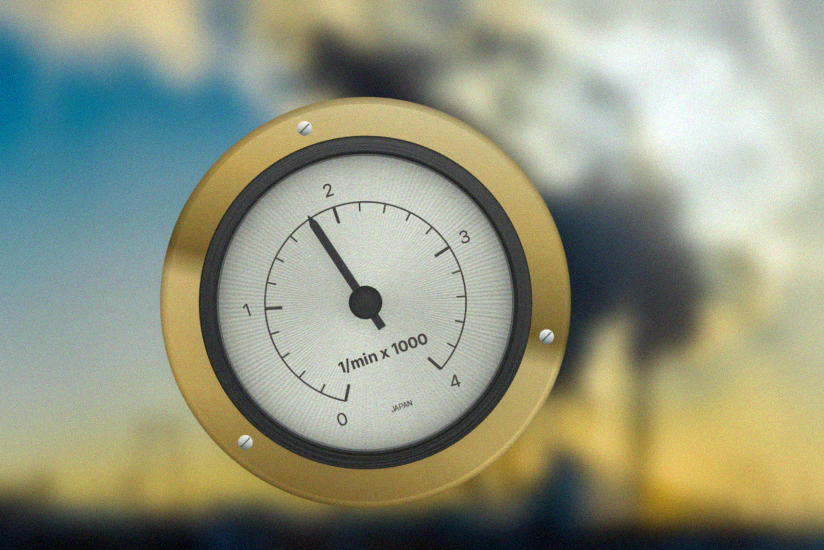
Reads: 1800 rpm
